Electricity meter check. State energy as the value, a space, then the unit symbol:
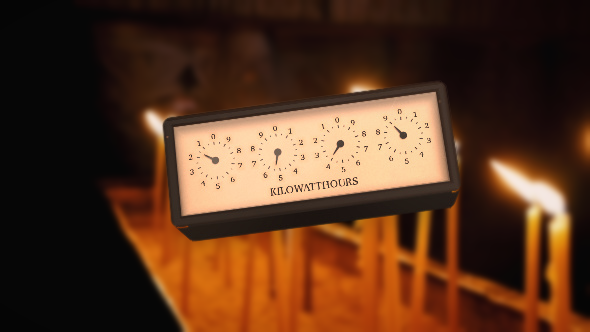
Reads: 1539 kWh
